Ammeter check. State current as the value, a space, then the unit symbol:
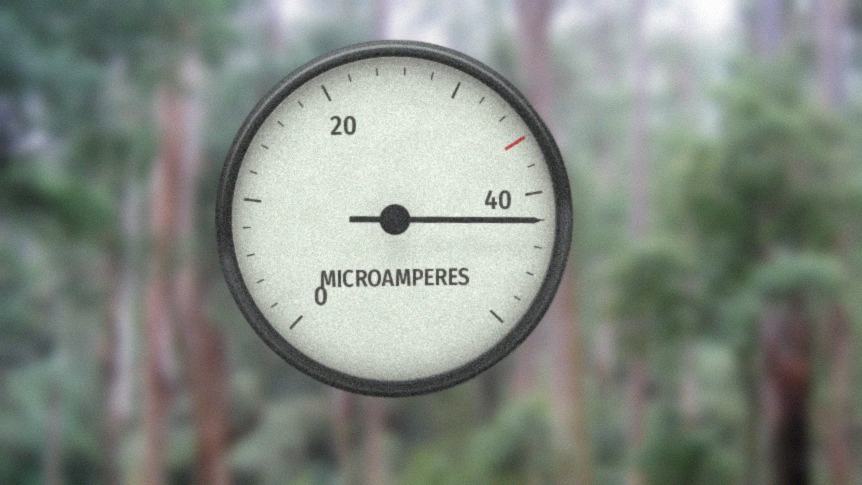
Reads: 42 µA
